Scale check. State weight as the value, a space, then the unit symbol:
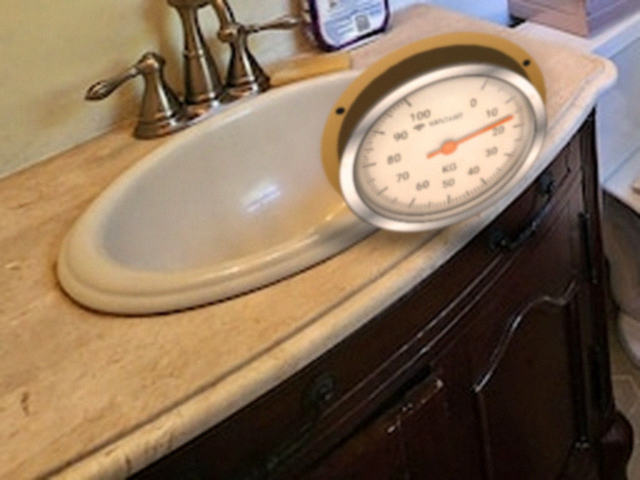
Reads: 15 kg
